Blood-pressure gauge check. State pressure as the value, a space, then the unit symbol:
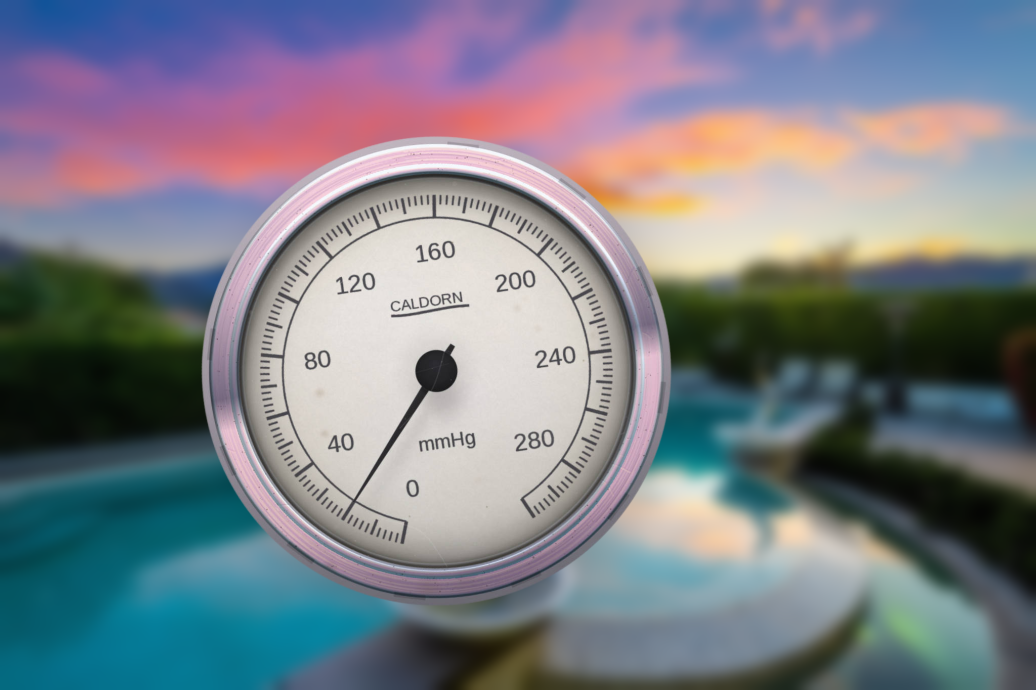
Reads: 20 mmHg
